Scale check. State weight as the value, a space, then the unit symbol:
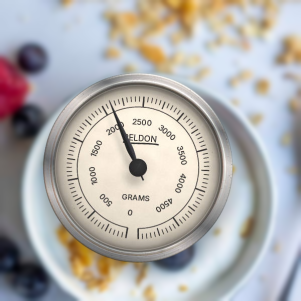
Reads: 2100 g
